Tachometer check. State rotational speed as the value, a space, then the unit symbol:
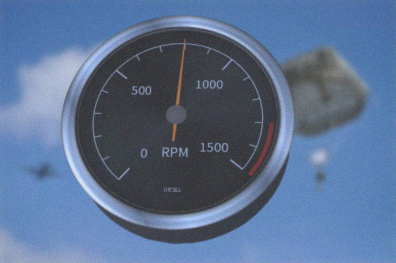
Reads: 800 rpm
